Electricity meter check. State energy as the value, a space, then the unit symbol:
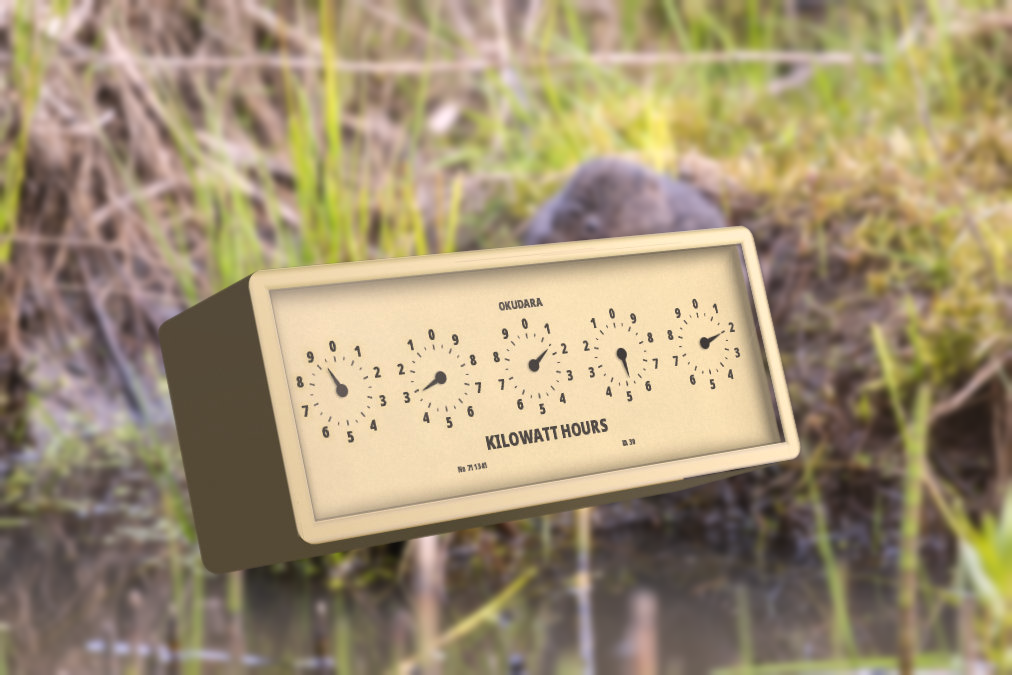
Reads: 93152 kWh
